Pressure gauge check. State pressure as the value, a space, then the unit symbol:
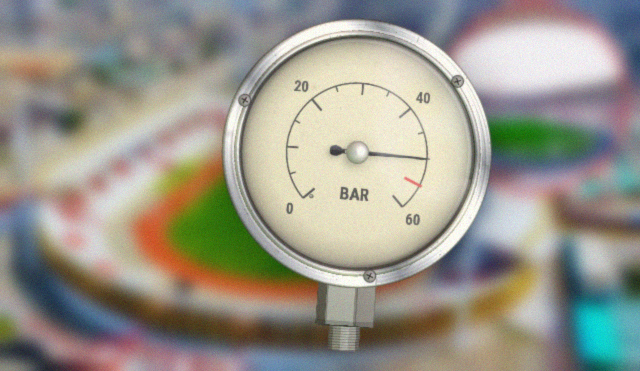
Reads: 50 bar
